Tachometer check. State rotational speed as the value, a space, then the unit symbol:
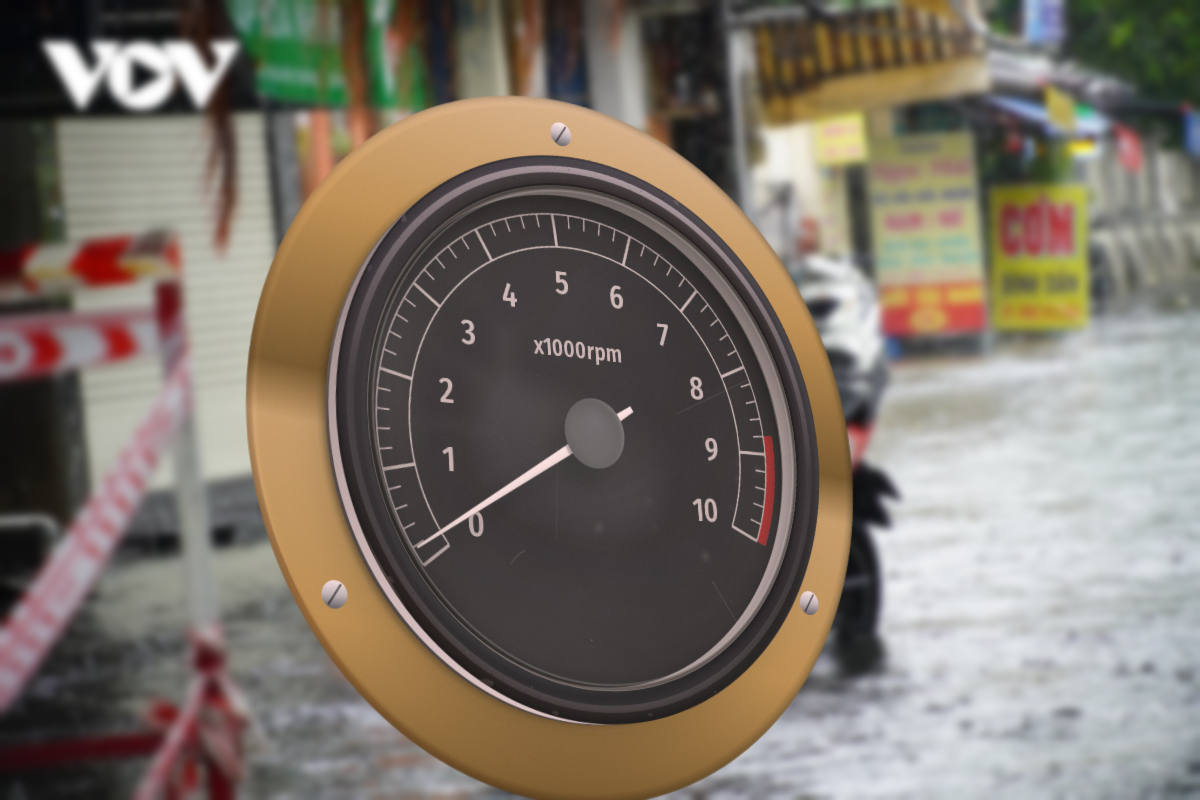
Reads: 200 rpm
